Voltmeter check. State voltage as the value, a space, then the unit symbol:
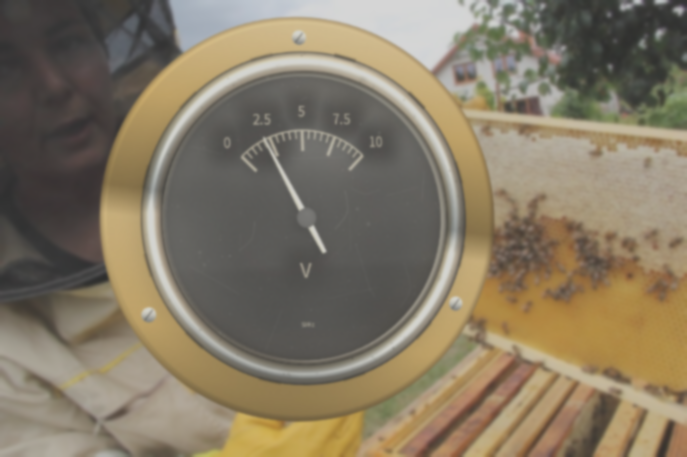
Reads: 2 V
